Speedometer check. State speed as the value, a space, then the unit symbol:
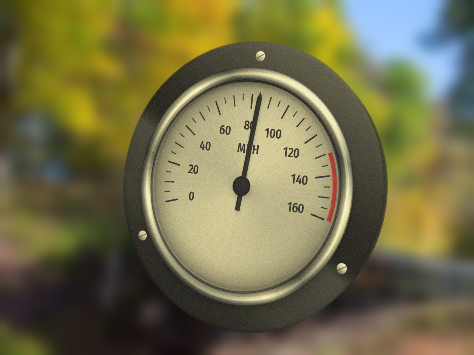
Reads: 85 mph
